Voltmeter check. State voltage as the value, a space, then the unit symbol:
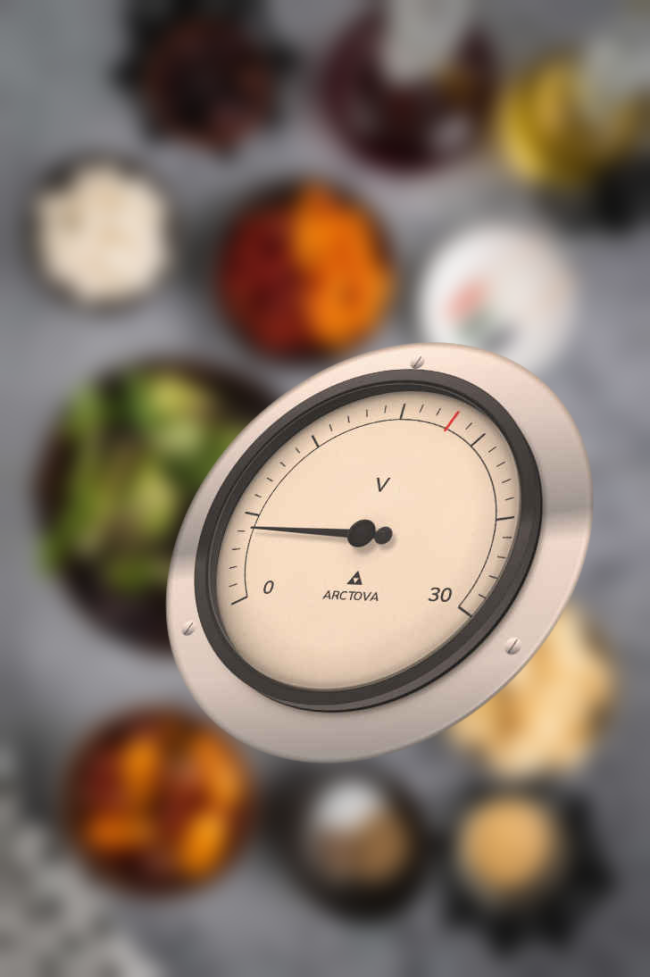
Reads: 4 V
